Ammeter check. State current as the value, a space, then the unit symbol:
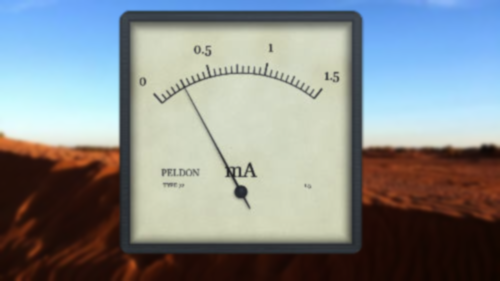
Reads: 0.25 mA
